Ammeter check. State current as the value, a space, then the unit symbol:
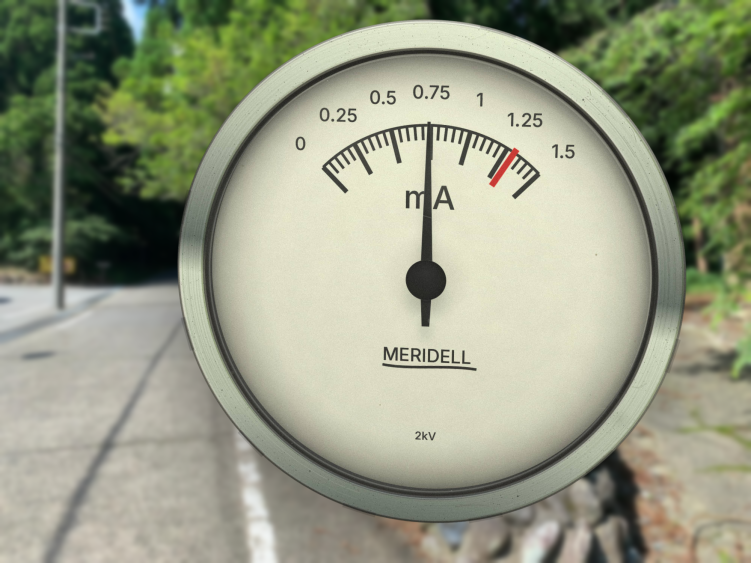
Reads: 0.75 mA
